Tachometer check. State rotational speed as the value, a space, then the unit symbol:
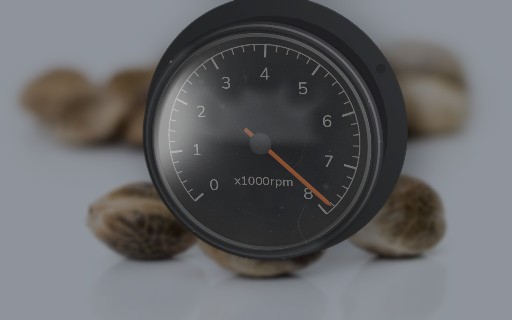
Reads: 7800 rpm
